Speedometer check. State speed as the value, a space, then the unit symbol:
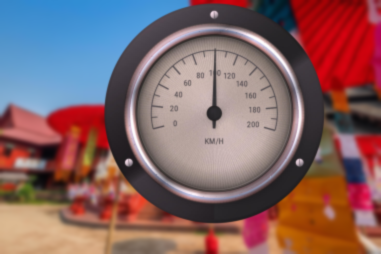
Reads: 100 km/h
